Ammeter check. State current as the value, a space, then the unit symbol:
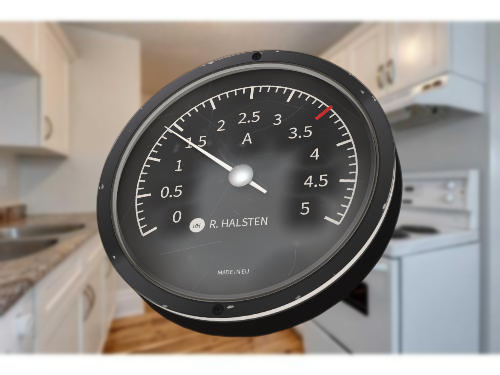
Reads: 1.4 A
